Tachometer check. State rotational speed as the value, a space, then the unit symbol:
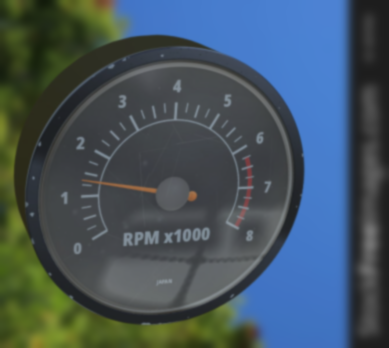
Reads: 1375 rpm
